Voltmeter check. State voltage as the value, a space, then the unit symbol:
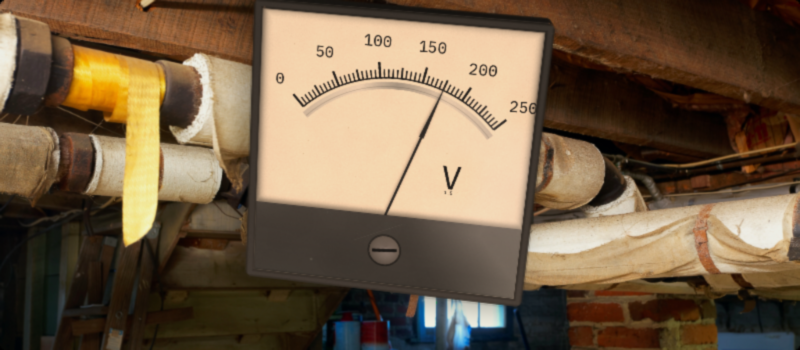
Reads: 175 V
